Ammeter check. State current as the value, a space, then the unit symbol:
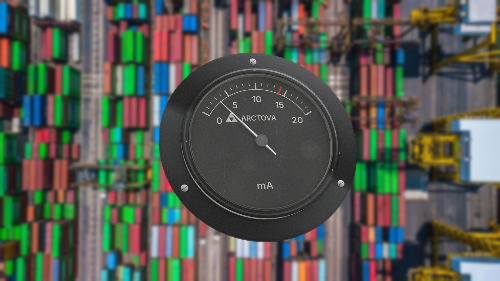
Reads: 3 mA
